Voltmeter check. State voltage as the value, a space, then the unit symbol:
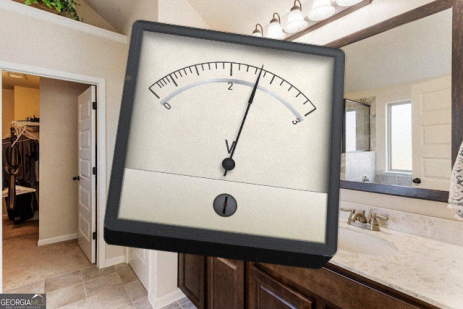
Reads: 2.35 V
